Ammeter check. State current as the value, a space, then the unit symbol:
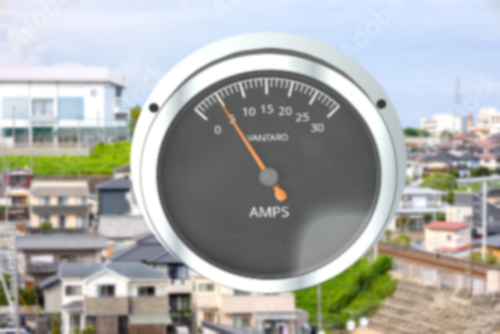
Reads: 5 A
